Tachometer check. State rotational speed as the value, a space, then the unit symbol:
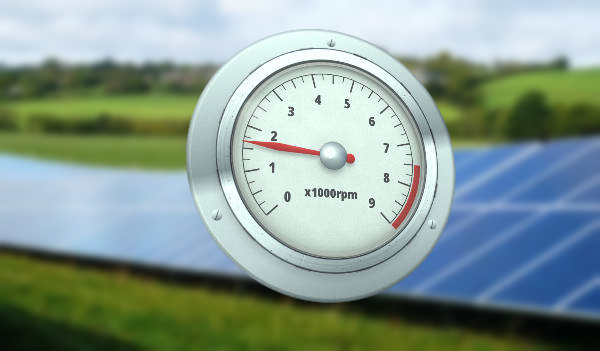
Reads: 1625 rpm
